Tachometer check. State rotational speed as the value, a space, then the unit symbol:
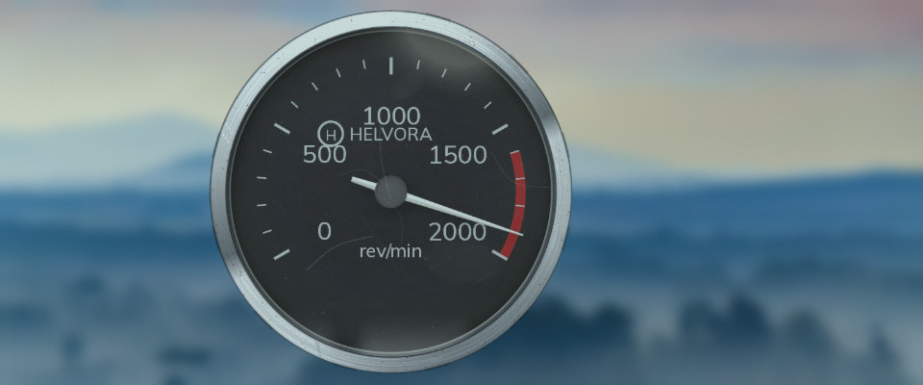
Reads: 1900 rpm
